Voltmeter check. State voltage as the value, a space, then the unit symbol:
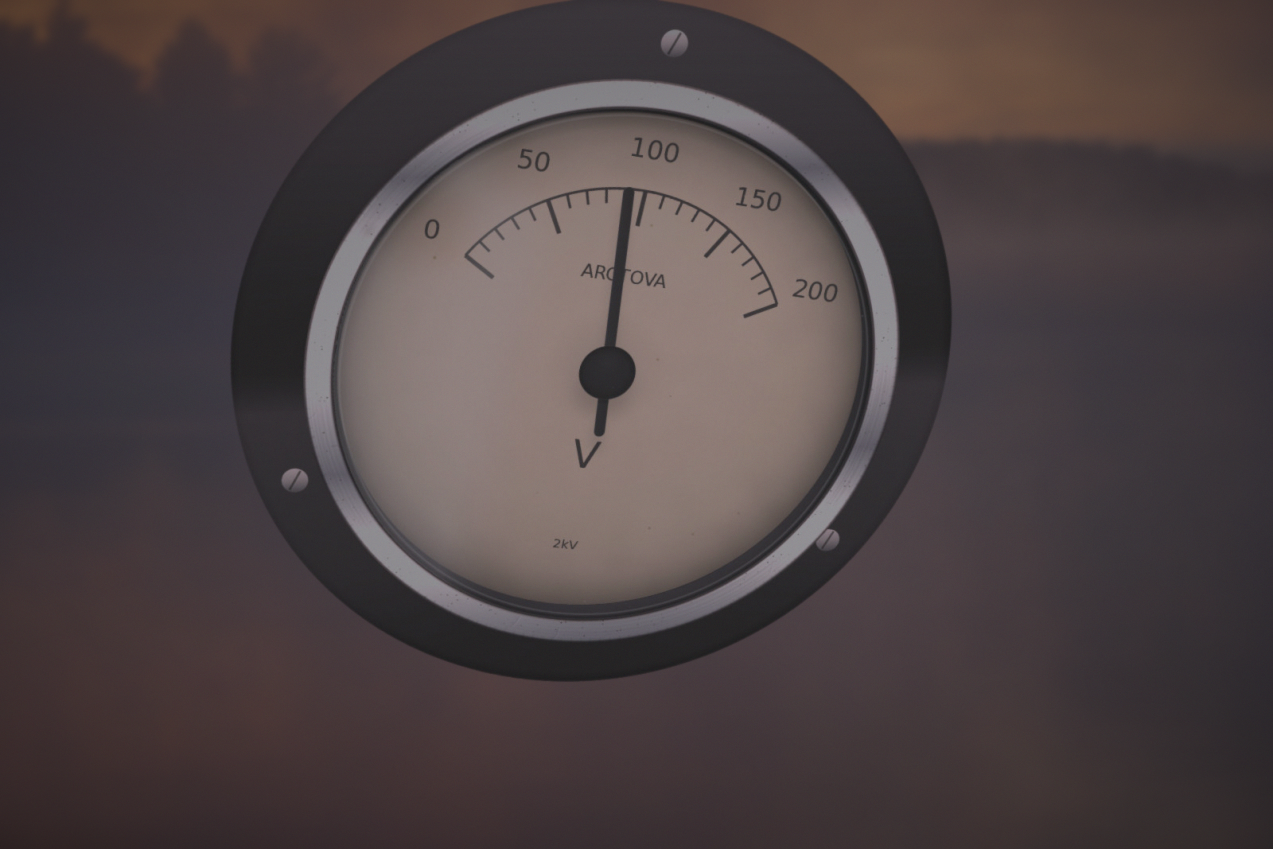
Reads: 90 V
